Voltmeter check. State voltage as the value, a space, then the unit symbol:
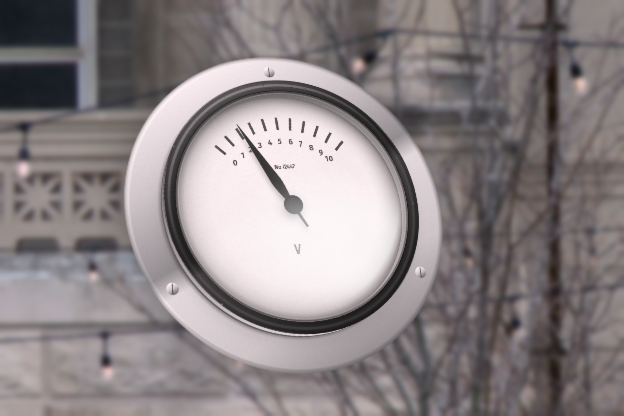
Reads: 2 V
